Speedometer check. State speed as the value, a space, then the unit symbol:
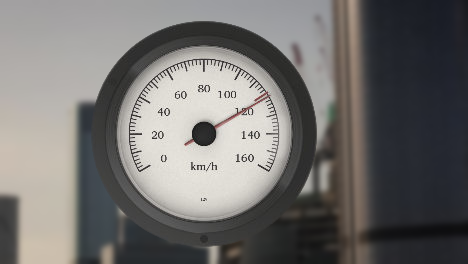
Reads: 120 km/h
